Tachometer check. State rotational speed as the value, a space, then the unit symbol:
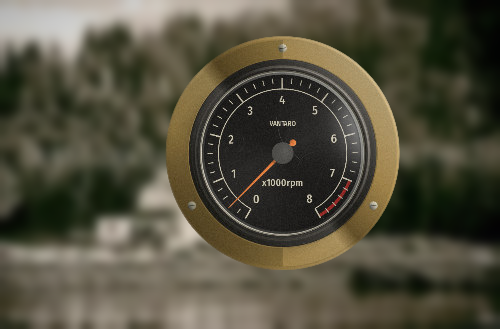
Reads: 400 rpm
